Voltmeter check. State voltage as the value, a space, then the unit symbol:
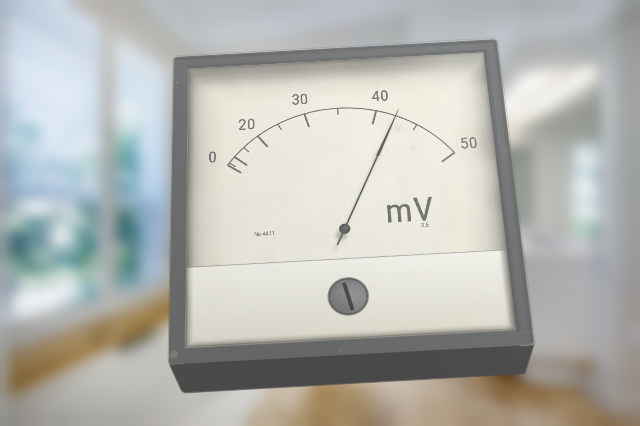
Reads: 42.5 mV
